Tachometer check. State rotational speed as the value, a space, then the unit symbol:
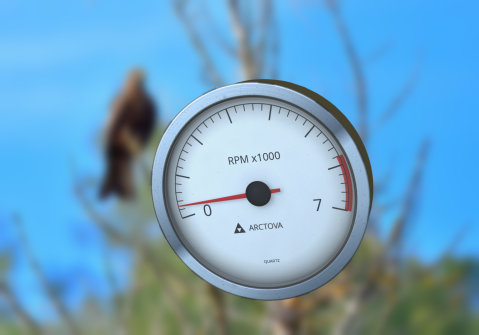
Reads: 300 rpm
